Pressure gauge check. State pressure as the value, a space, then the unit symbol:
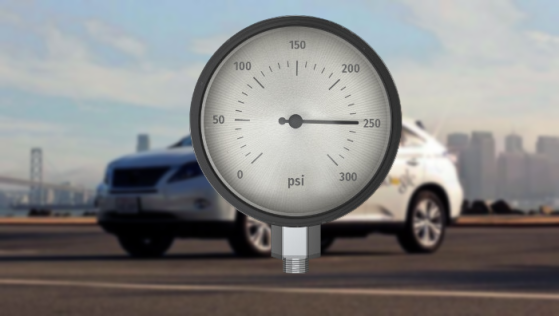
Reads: 250 psi
